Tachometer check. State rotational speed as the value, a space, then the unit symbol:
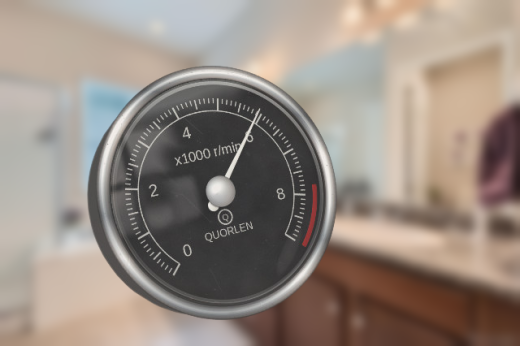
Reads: 5900 rpm
